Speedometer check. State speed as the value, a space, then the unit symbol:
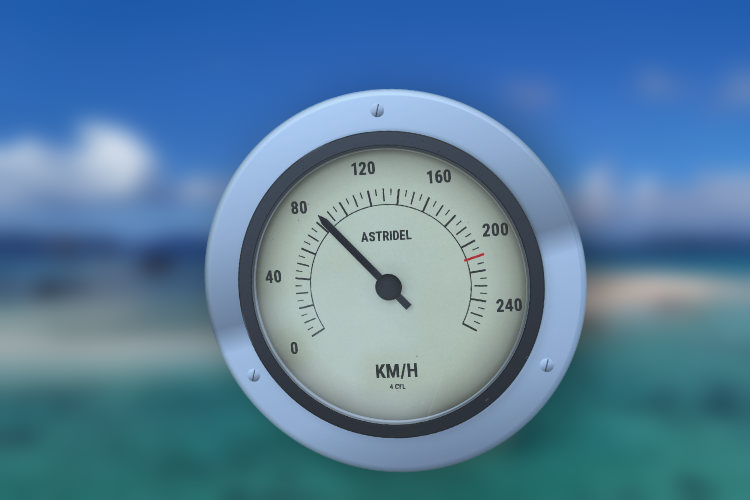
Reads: 85 km/h
